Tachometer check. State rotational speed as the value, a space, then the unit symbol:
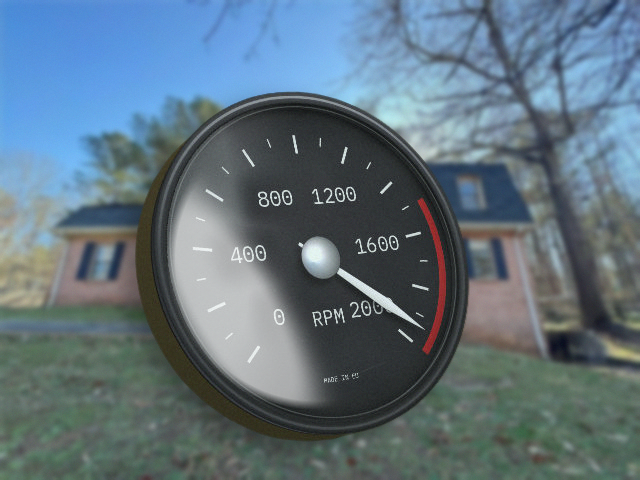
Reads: 1950 rpm
